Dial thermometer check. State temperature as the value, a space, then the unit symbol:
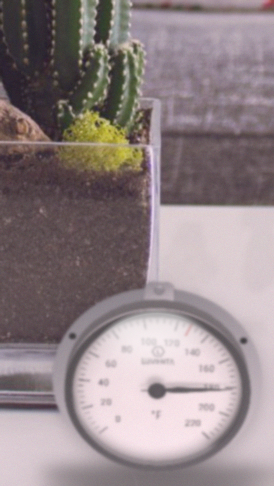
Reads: 180 °F
